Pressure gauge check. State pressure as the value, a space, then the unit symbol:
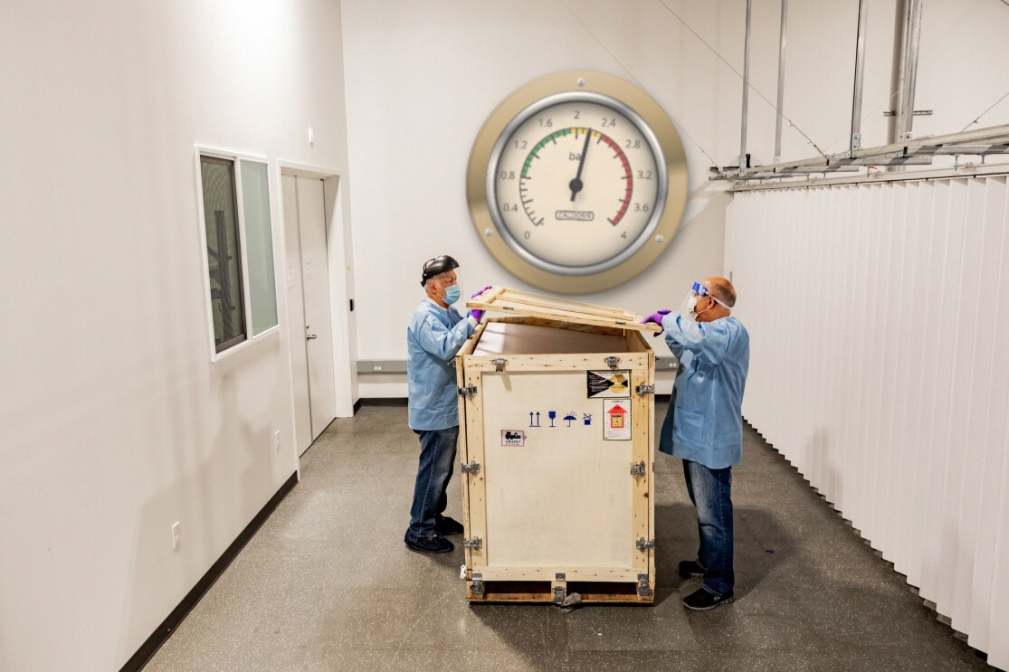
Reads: 2.2 bar
